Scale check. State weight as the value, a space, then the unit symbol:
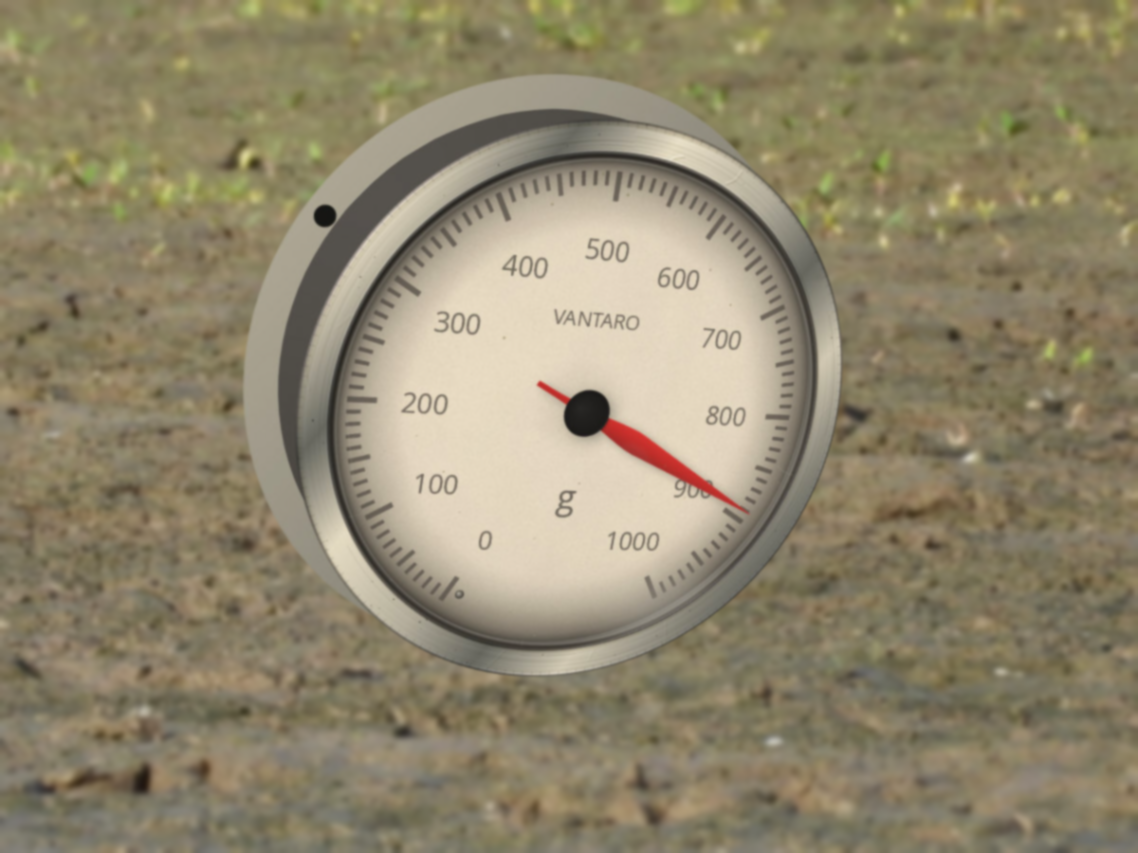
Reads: 890 g
